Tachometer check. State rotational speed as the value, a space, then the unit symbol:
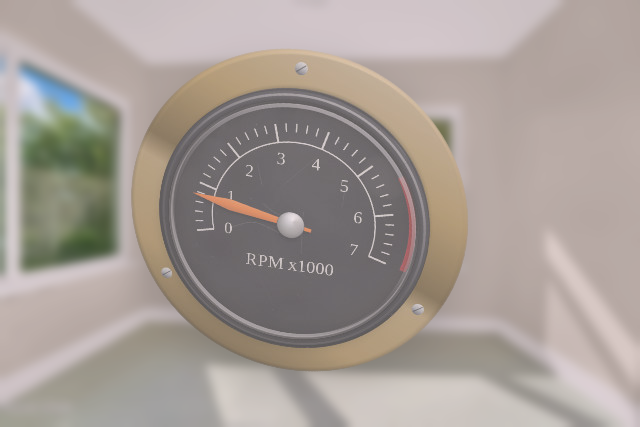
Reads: 800 rpm
